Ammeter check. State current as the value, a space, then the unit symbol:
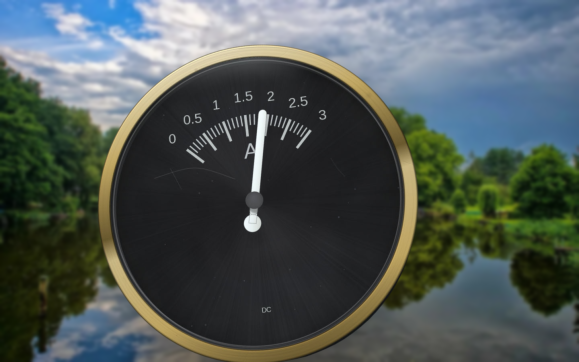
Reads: 1.9 A
